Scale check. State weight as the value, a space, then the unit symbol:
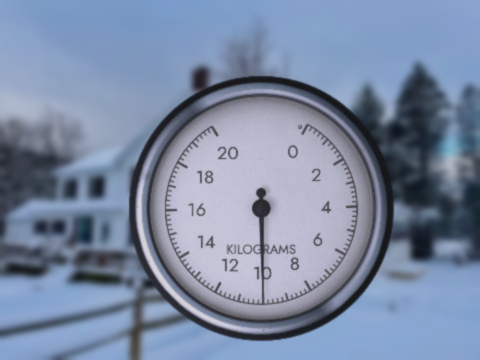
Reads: 10 kg
